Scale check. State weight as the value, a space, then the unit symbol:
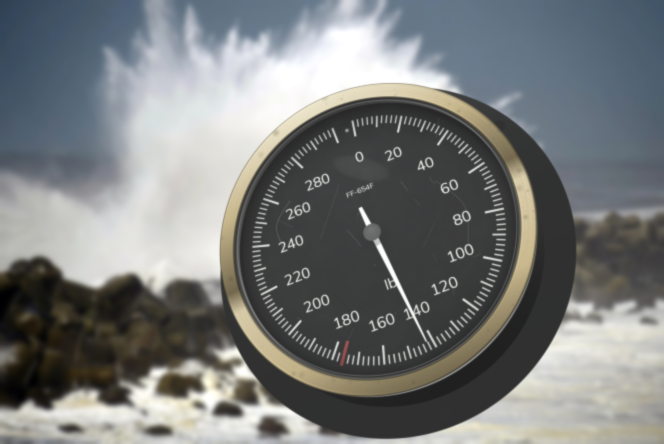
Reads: 142 lb
